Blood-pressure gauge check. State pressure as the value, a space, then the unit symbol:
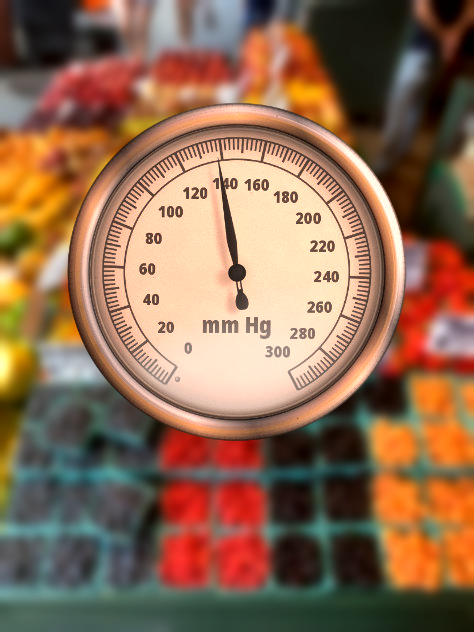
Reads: 138 mmHg
